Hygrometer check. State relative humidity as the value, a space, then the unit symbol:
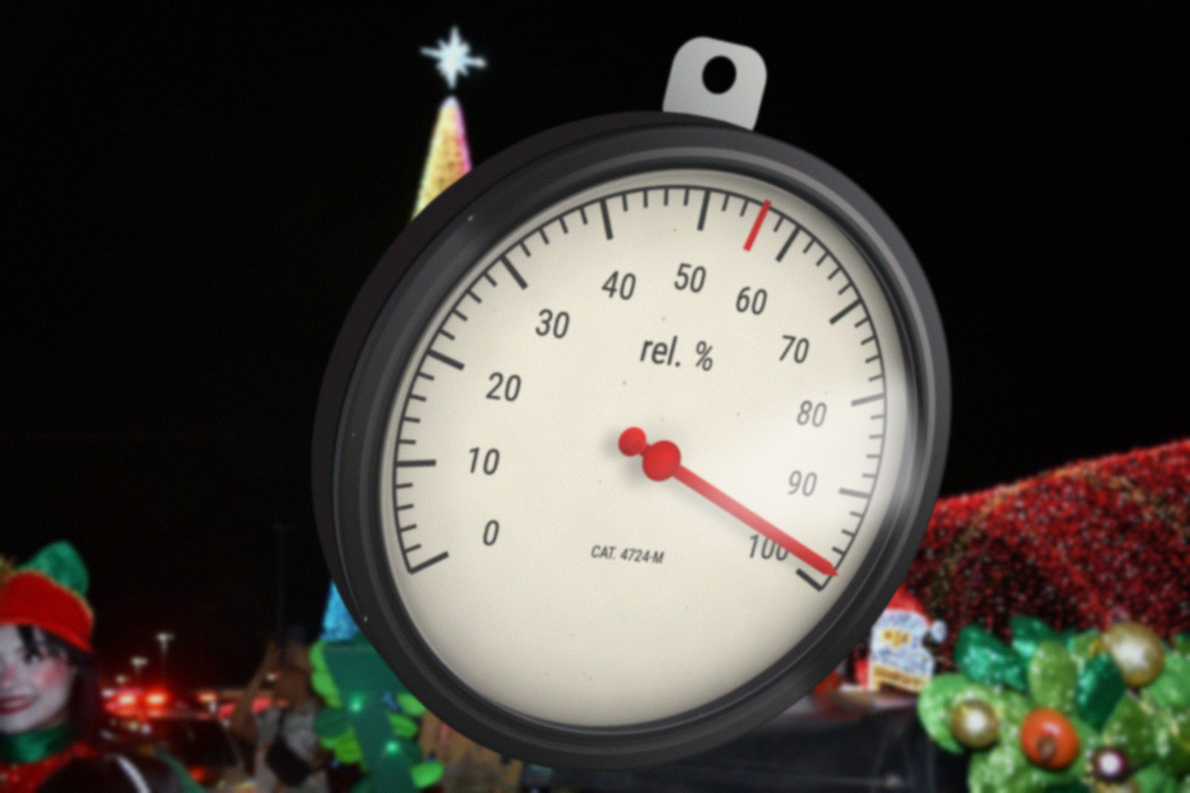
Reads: 98 %
